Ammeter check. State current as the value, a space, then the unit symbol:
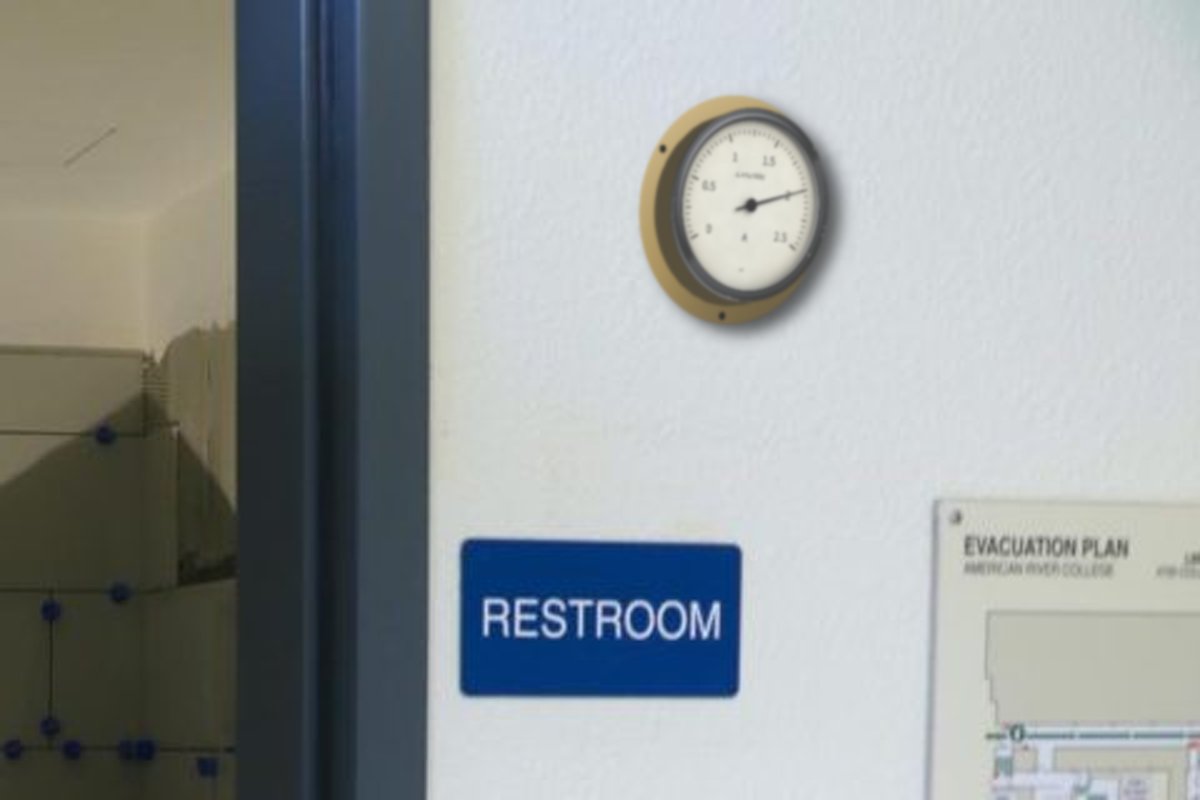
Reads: 2 A
